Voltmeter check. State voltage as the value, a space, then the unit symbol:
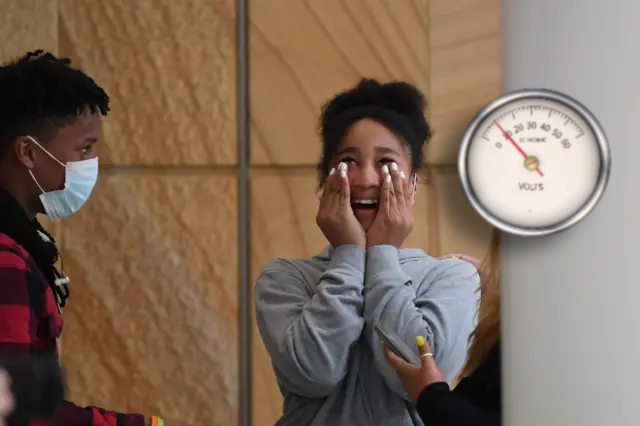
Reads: 10 V
